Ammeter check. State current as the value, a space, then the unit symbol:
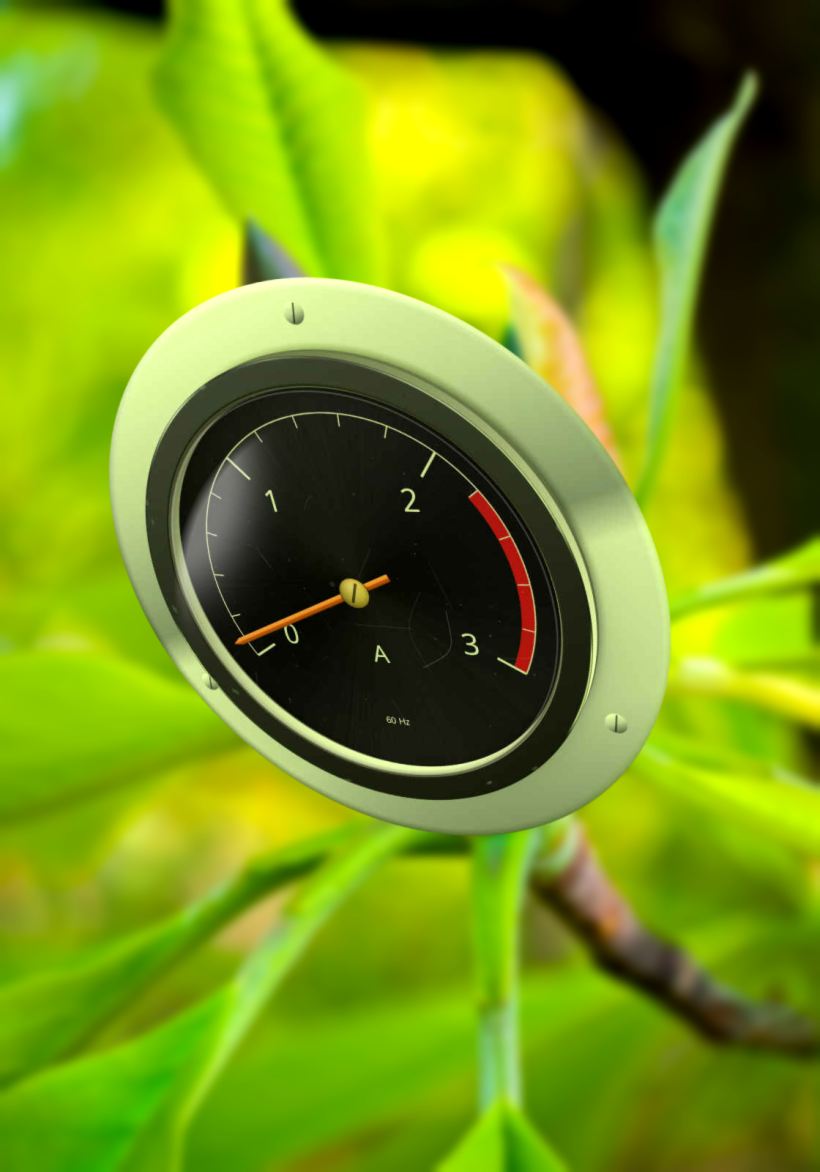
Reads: 0.1 A
